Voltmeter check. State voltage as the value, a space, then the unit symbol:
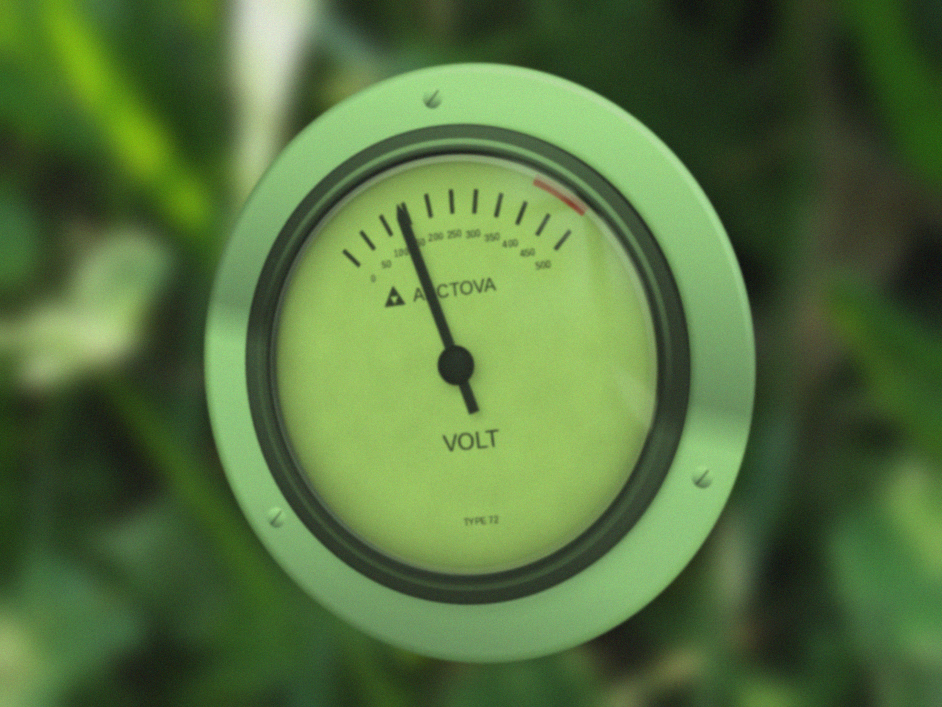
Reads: 150 V
